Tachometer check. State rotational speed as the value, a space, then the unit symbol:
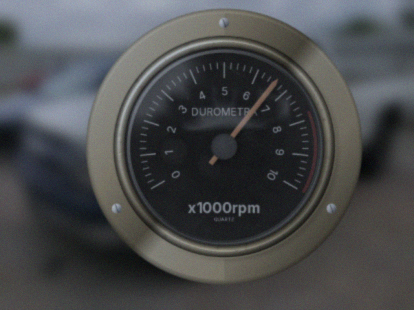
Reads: 6600 rpm
